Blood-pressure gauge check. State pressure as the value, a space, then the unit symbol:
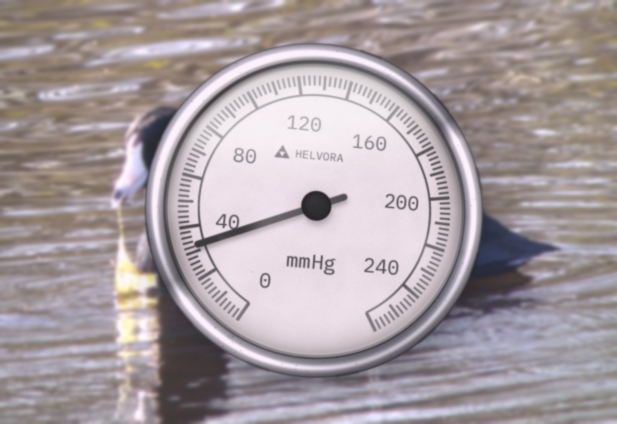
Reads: 32 mmHg
